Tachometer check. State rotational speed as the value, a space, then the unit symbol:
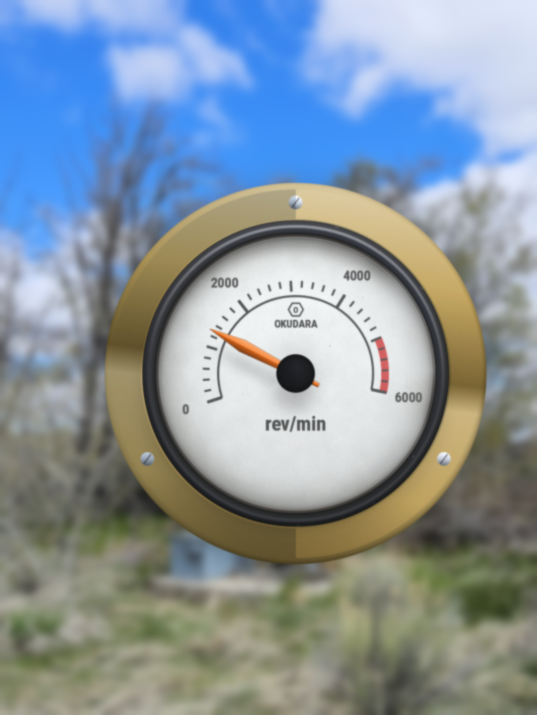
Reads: 1300 rpm
